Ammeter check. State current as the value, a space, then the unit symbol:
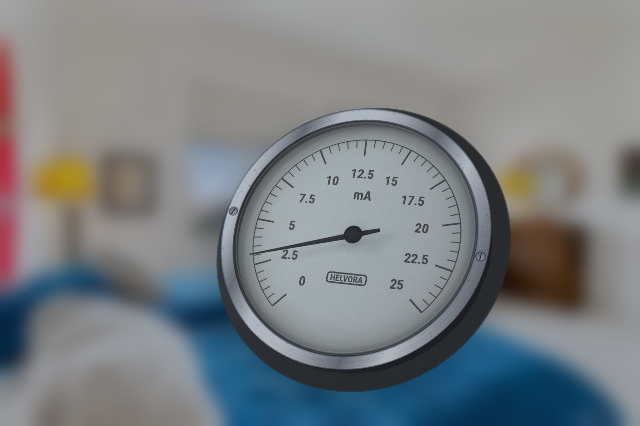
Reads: 3 mA
